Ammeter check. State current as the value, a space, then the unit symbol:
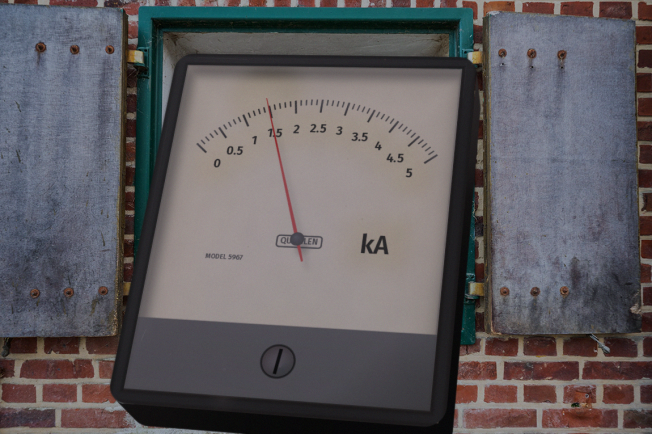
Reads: 1.5 kA
